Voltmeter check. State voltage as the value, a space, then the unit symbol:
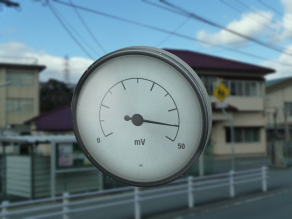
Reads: 45 mV
